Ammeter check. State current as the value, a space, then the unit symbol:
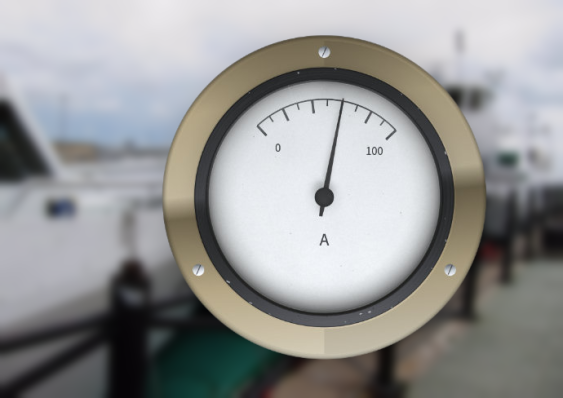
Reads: 60 A
